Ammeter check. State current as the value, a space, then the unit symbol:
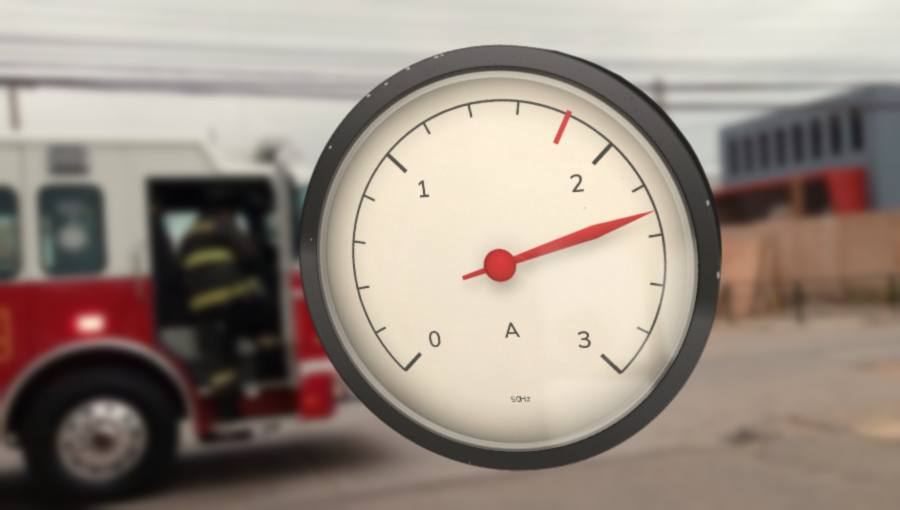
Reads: 2.3 A
